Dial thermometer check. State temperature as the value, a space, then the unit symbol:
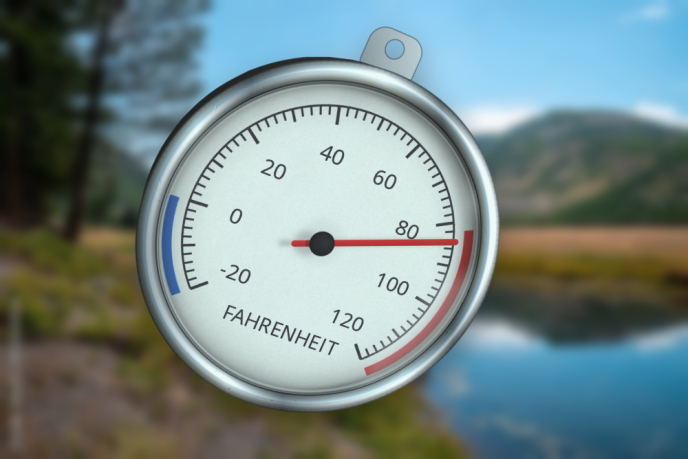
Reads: 84 °F
